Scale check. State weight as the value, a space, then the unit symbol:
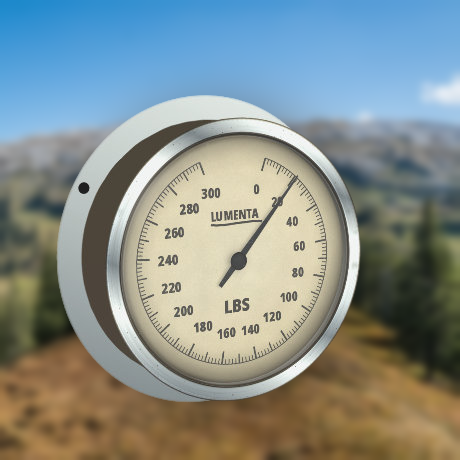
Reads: 20 lb
